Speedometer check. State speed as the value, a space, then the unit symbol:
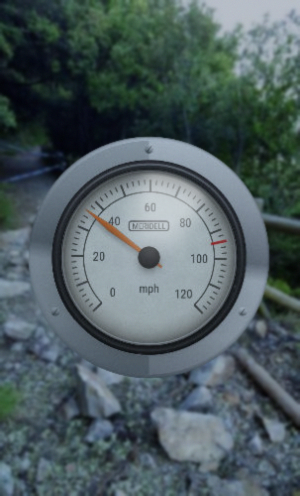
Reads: 36 mph
